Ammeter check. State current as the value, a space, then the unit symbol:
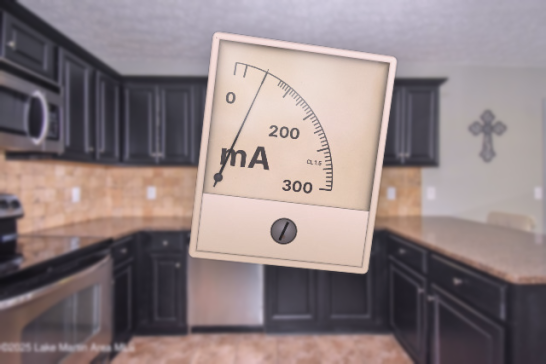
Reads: 100 mA
